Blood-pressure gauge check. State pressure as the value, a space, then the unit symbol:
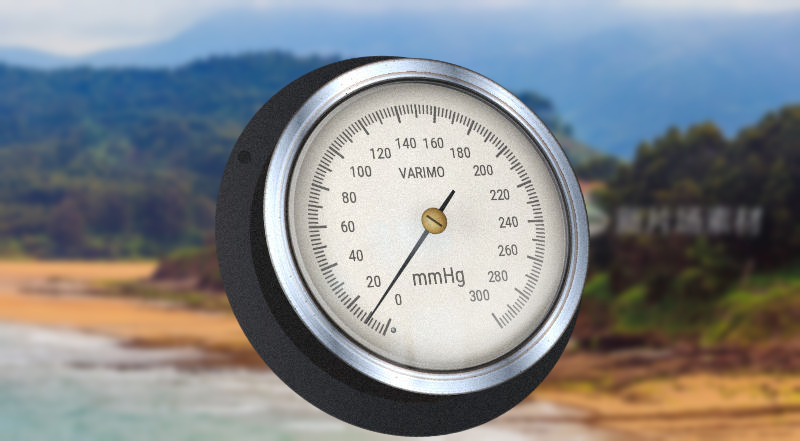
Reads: 10 mmHg
